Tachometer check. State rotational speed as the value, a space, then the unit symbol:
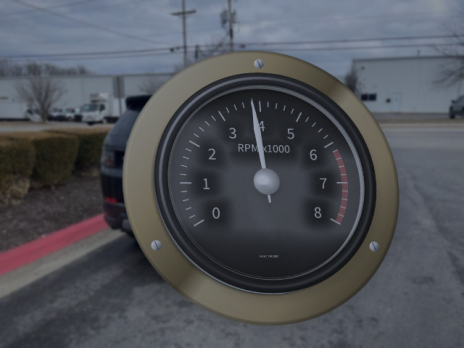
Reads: 3800 rpm
